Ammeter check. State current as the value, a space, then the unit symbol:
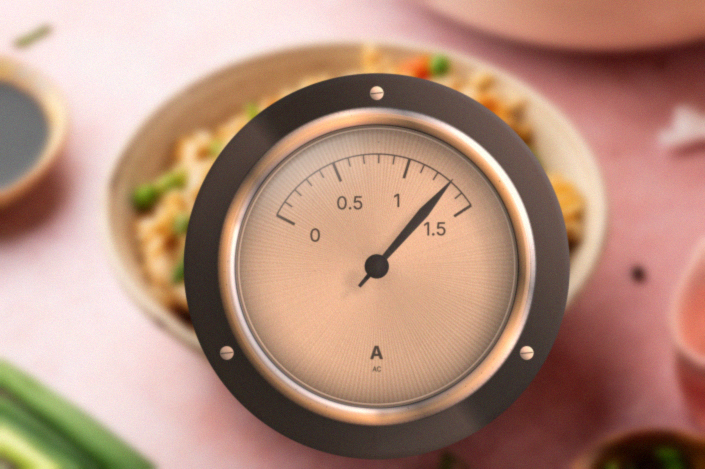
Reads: 1.3 A
